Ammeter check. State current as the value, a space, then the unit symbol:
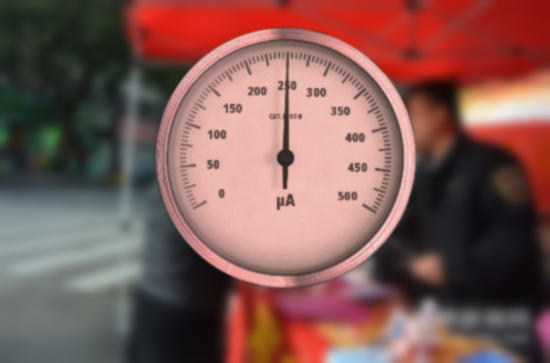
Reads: 250 µA
